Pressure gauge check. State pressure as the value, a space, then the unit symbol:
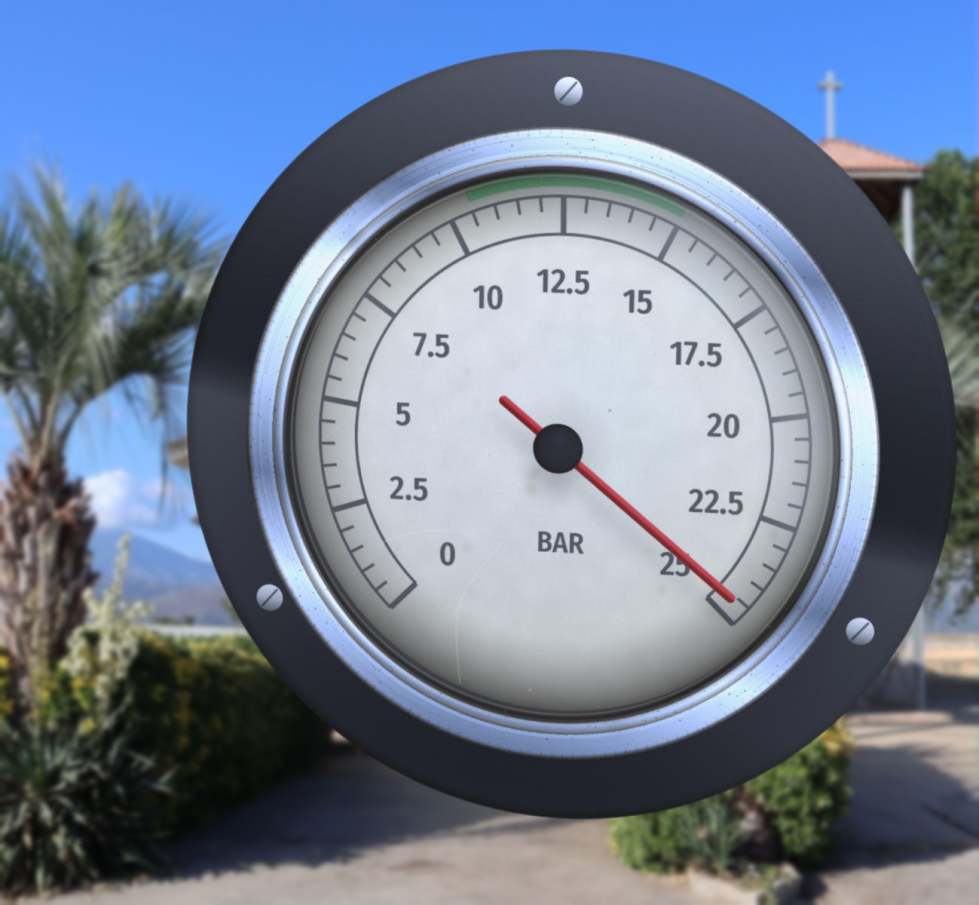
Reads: 24.5 bar
